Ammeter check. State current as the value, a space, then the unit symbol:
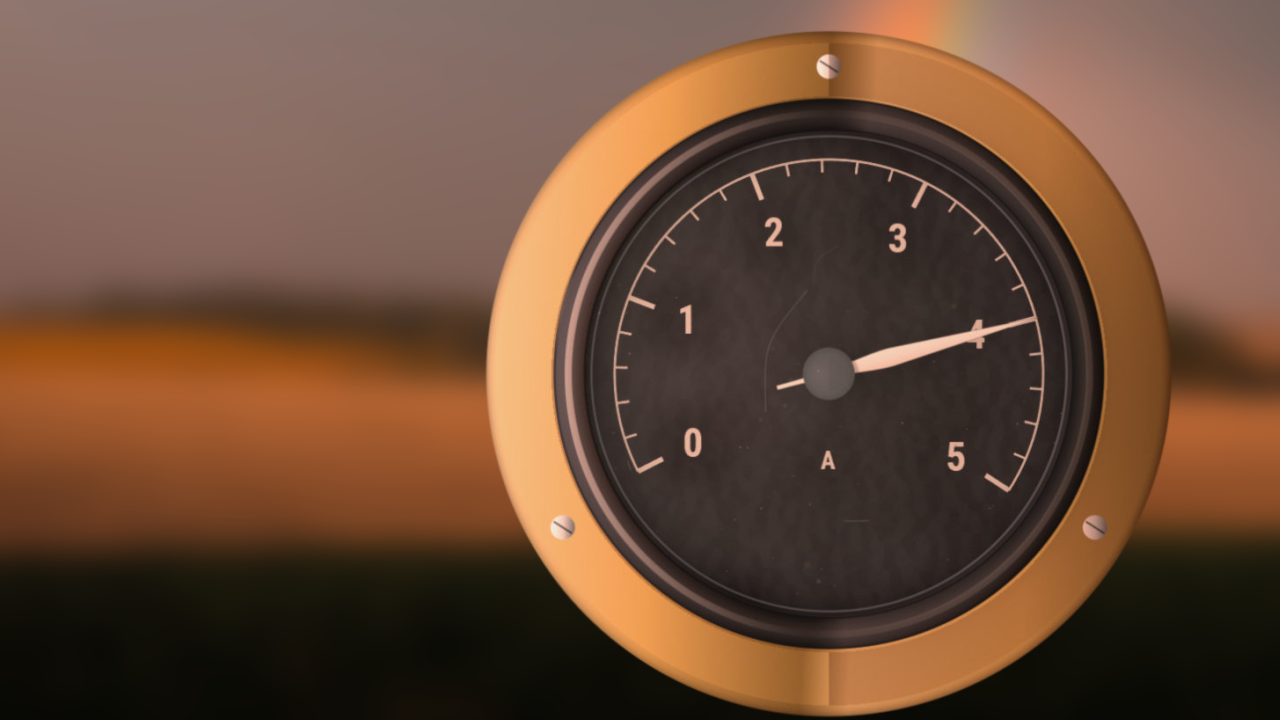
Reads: 4 A
